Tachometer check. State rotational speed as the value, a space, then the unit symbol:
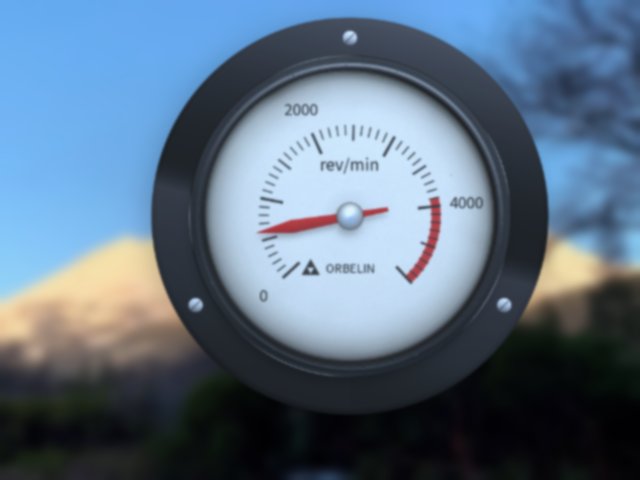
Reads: 600 rpm
